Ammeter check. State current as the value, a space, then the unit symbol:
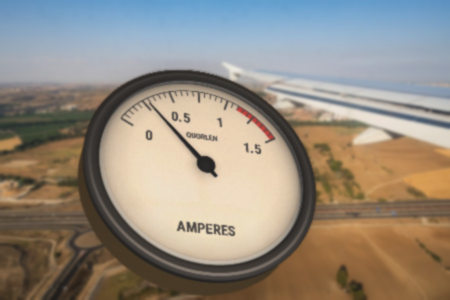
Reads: 0.25 A
